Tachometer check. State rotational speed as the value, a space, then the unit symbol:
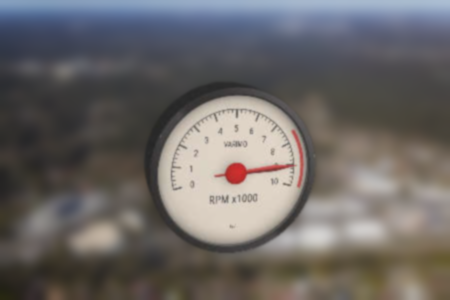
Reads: 9000 rpm
